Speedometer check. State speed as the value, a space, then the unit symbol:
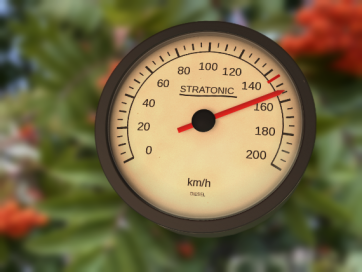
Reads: 155 km/h
